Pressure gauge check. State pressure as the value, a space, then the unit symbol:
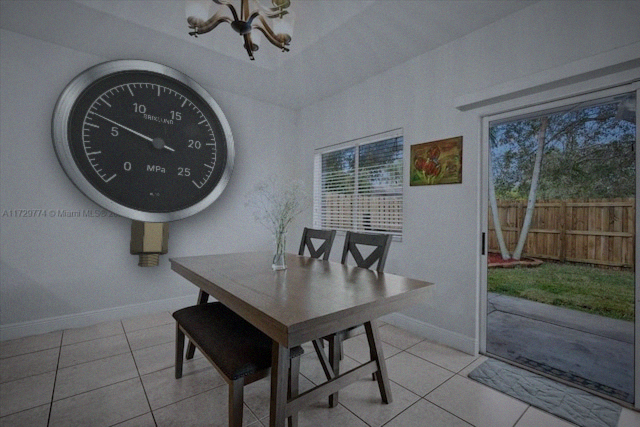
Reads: 6 MPa
